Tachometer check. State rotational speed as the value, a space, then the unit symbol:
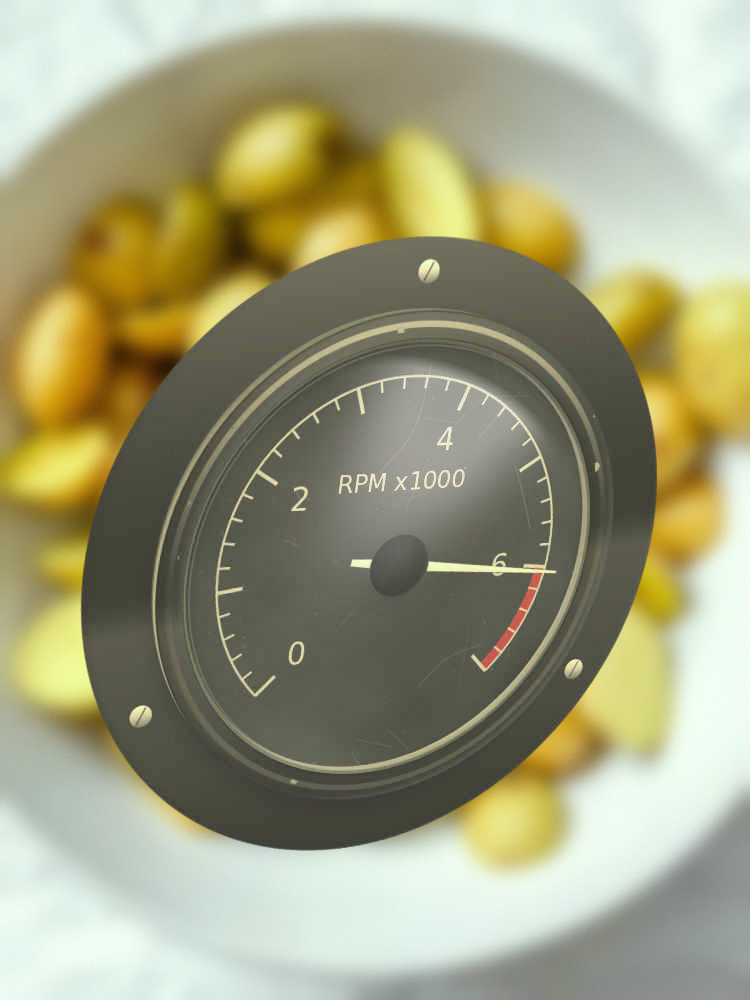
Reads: 6000 rpm
